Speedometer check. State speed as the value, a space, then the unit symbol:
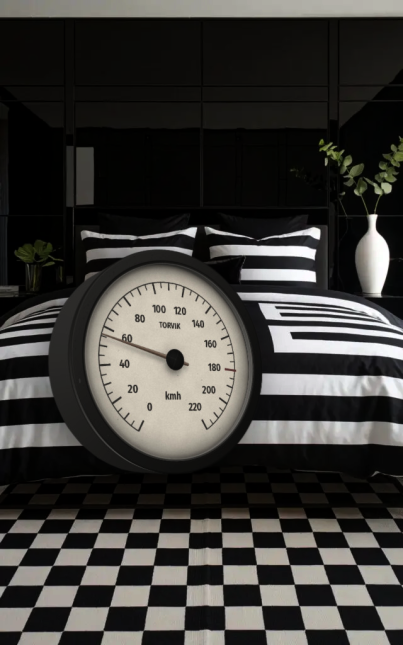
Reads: 55 km/h
